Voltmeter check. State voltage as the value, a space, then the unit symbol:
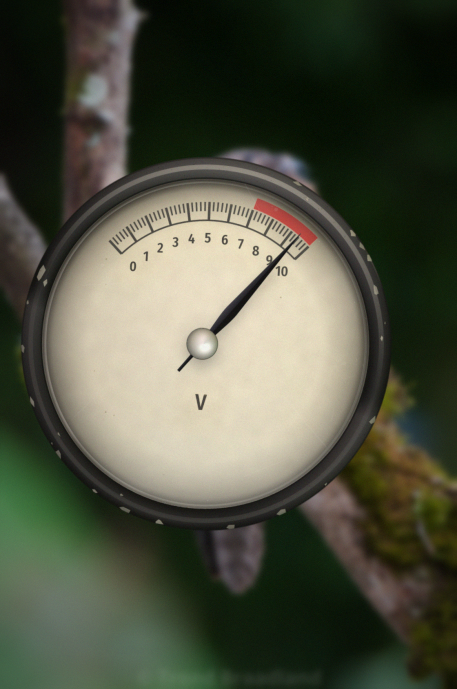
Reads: 9.4 V
